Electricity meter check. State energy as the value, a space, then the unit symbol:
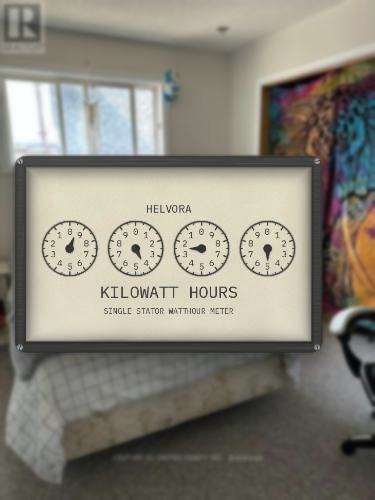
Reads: 9425 kWh
